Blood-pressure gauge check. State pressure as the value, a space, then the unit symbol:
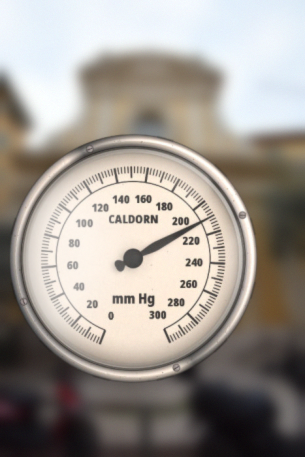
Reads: 210 mmHg
